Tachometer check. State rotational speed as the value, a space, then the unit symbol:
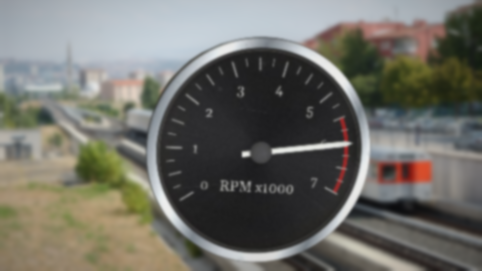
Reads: 6000 rpm
